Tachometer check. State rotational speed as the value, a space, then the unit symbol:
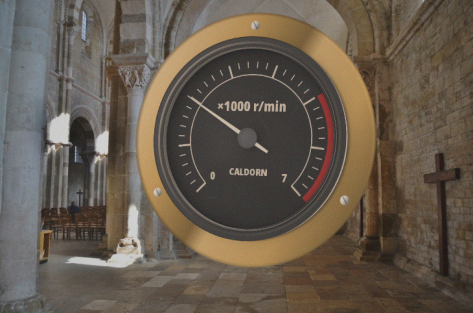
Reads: 2000 rpm
